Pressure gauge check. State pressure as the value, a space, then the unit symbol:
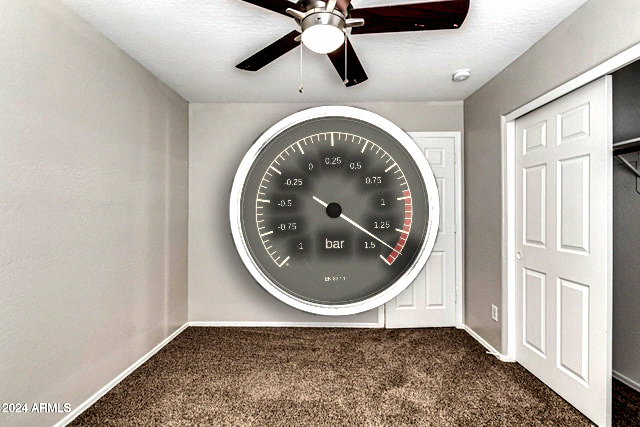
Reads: 1.4 bar
